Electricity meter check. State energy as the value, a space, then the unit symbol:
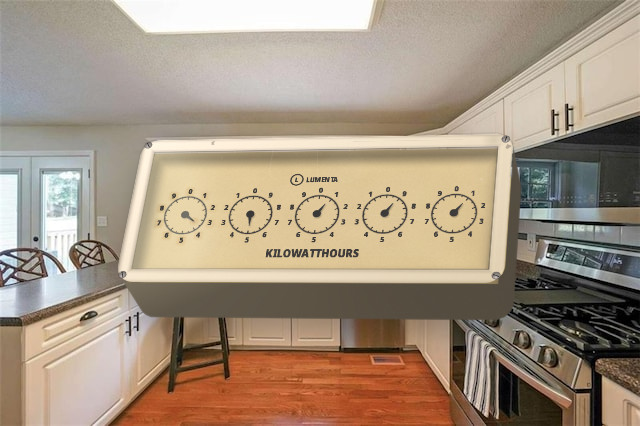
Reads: 35091 kWh
